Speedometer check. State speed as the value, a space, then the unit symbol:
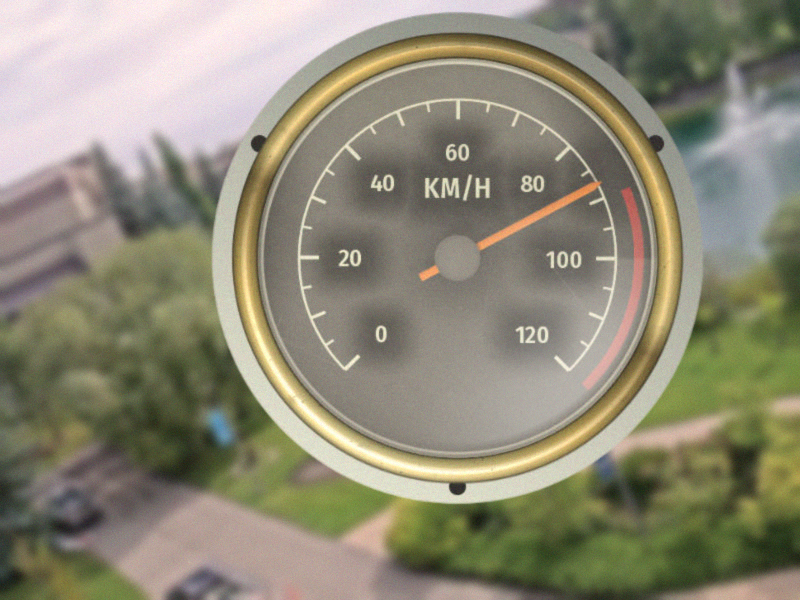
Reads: 87.5 km/h
